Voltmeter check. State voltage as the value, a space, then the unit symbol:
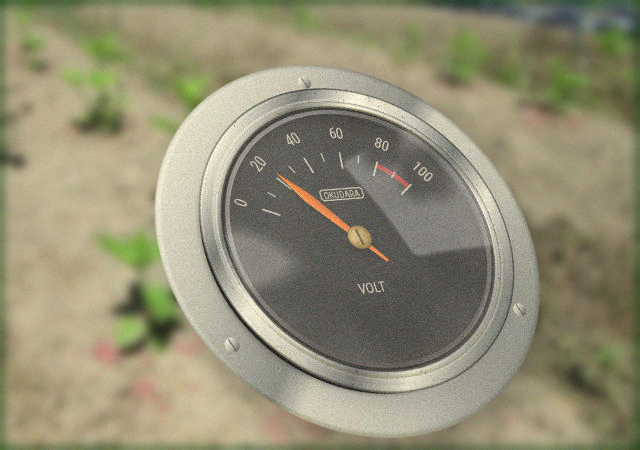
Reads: 20 V
